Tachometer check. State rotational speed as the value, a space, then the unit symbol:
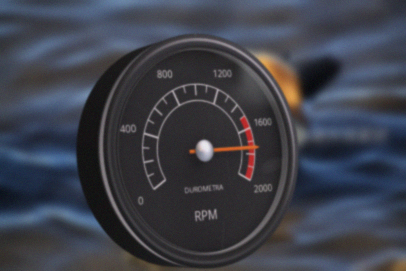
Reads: 1750 rpm
